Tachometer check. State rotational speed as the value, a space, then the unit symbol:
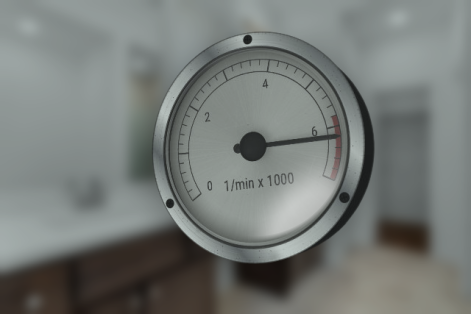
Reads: 6200 rpm
